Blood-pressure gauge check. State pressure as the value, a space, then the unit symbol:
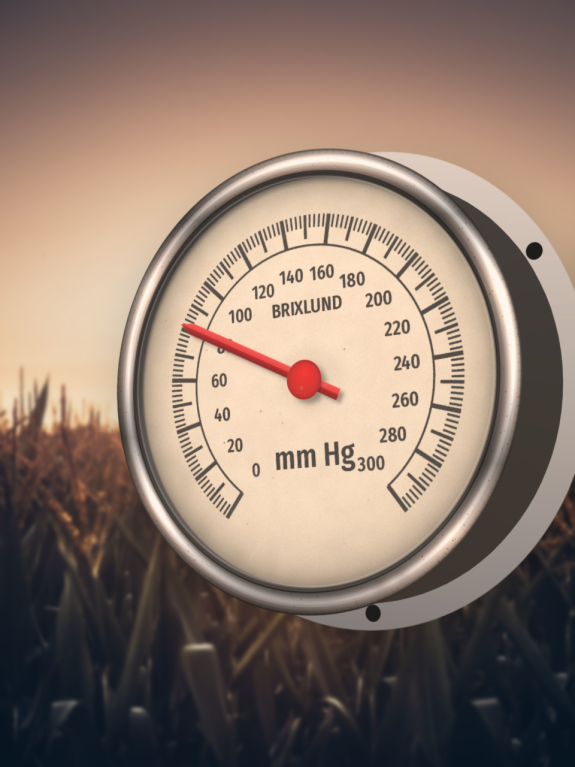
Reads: 82 mmHg
